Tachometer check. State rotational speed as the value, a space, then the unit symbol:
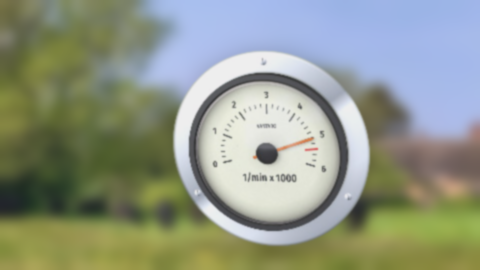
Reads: 5000 rpm
